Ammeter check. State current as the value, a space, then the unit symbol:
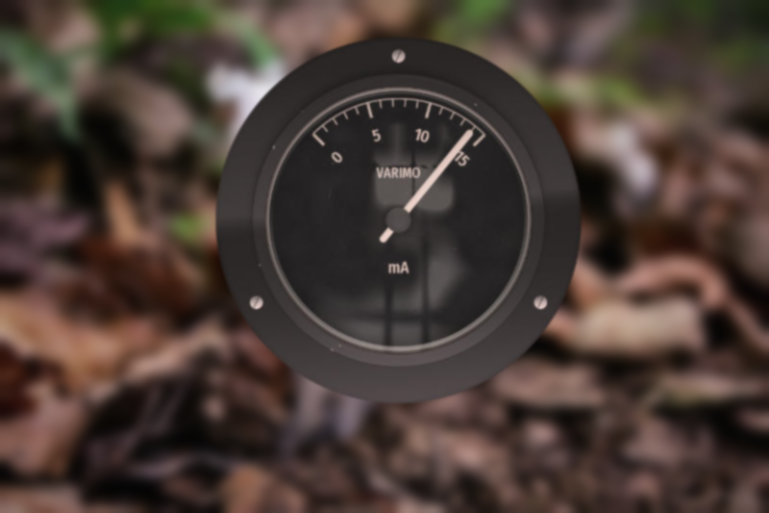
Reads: 14 mA
